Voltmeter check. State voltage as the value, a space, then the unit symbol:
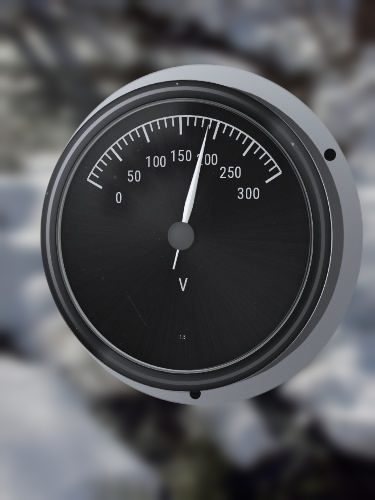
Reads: 190 V
